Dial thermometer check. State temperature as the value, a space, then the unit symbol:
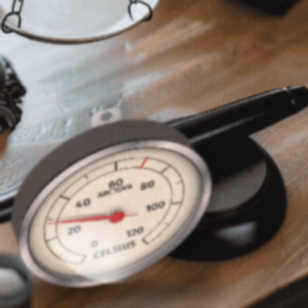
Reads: 30 °C
